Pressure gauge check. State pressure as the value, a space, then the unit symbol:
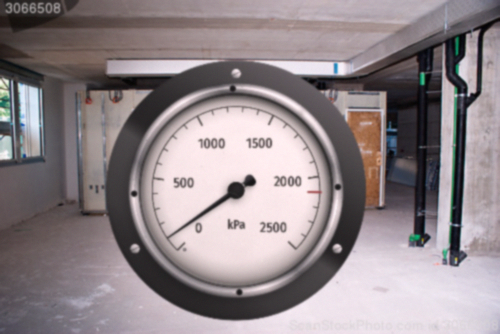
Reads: 100 kPa
